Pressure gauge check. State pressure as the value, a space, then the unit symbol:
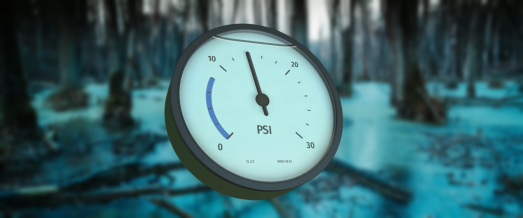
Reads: 14 psi
